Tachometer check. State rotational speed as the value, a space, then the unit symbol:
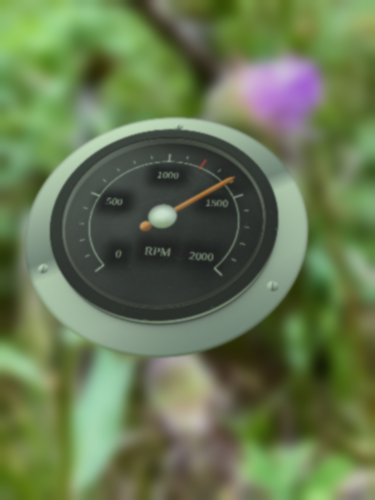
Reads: 1400 rpm
